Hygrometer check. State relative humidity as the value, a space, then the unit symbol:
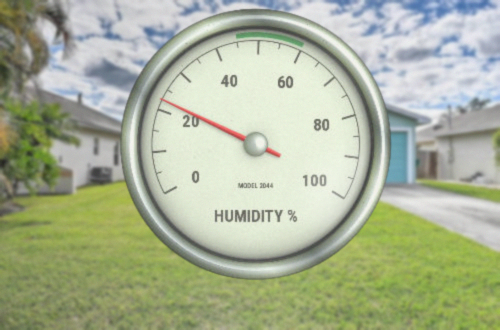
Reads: 22.5 %
